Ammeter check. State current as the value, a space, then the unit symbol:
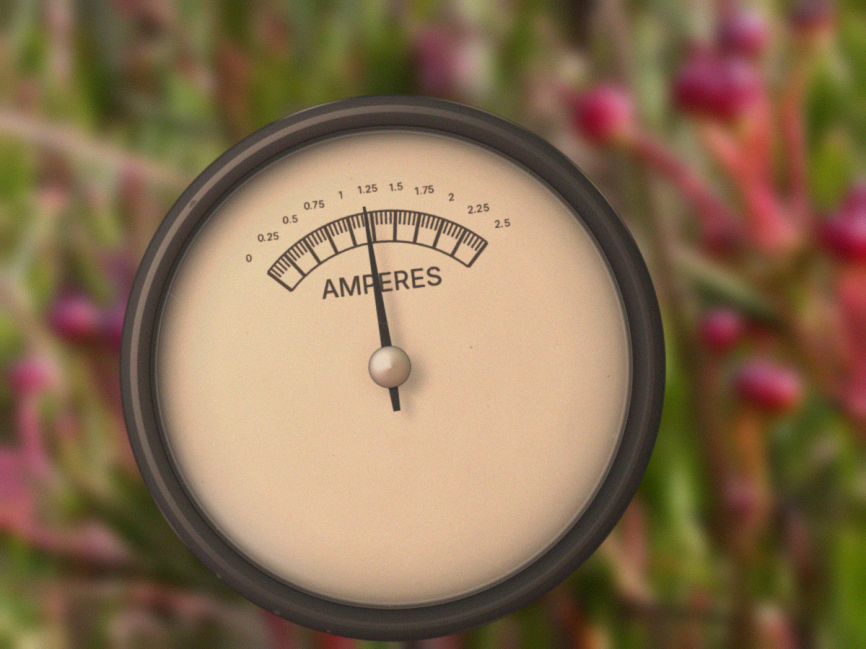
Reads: 1.2 A
